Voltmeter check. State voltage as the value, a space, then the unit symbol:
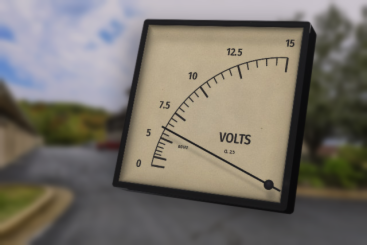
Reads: 6 V
